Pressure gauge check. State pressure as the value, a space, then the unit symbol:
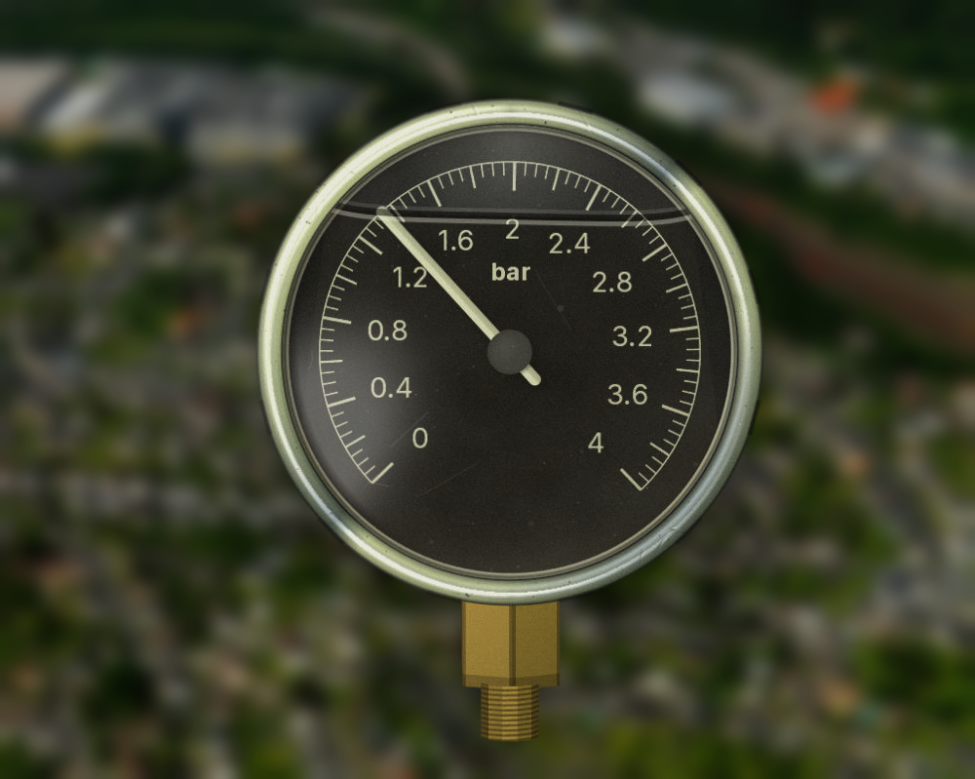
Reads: 1.35 bar
